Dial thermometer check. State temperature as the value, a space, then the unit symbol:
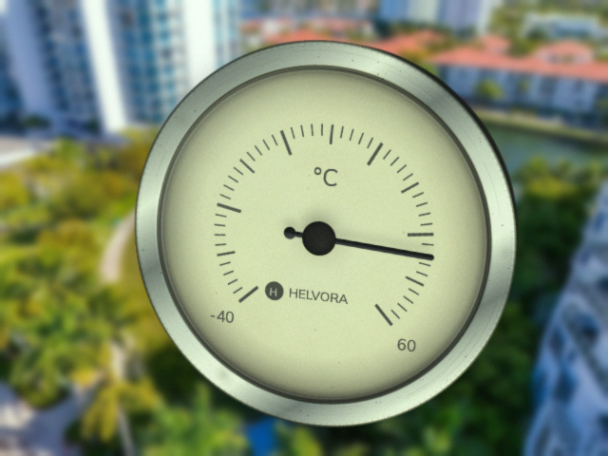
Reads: 44 °C
